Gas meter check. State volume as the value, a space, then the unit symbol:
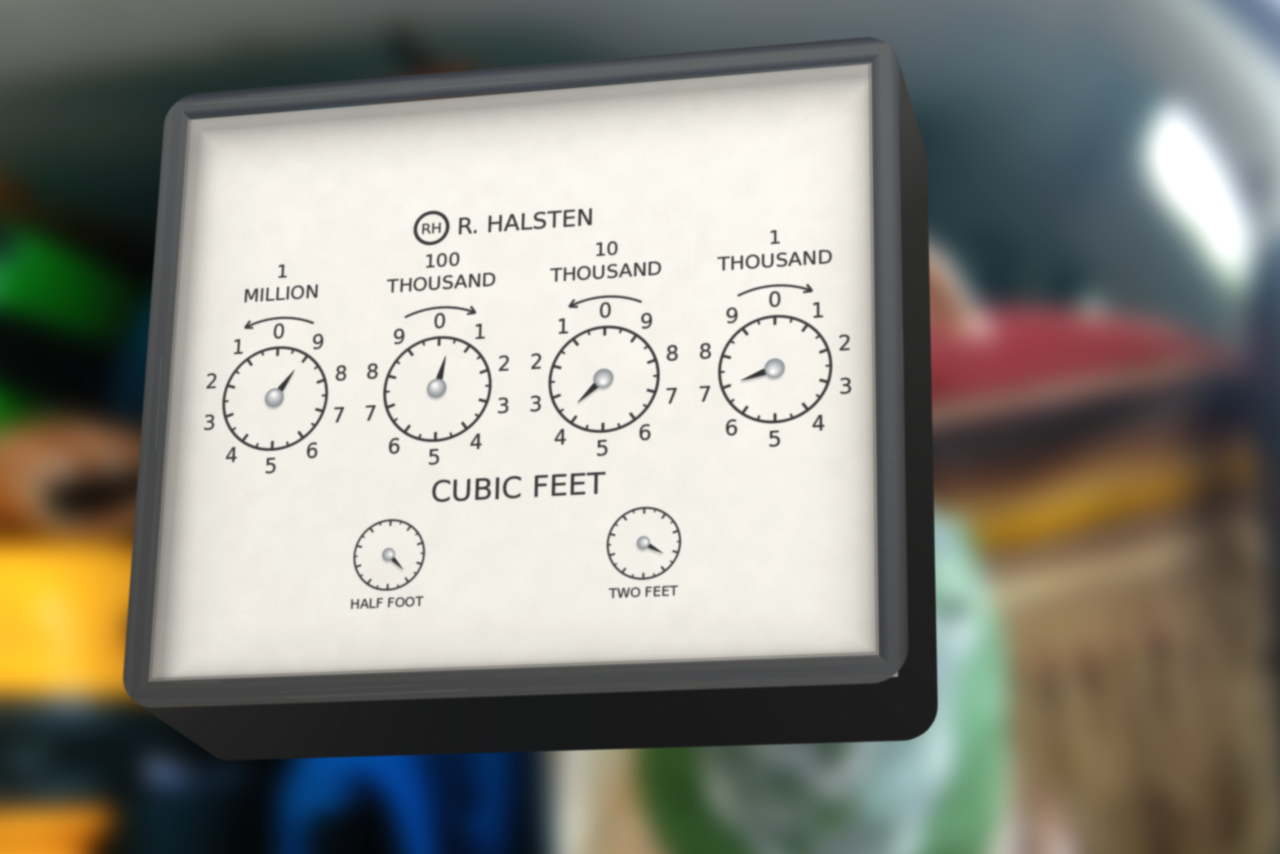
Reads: 903700 ft³
